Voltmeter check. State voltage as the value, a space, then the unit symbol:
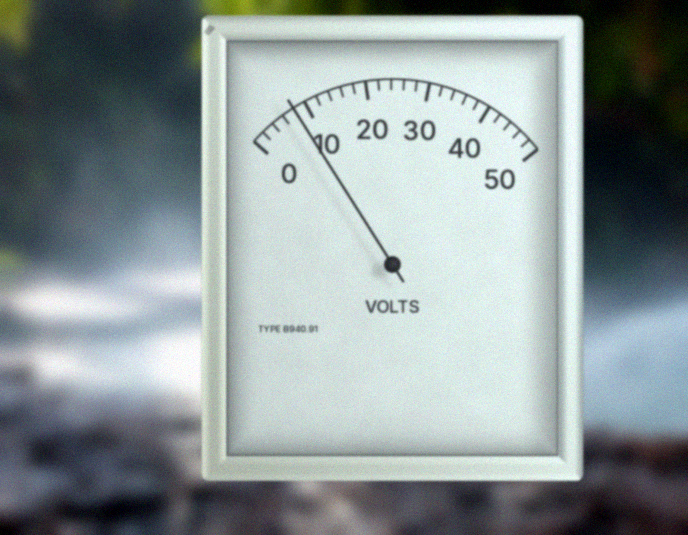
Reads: 8 V
